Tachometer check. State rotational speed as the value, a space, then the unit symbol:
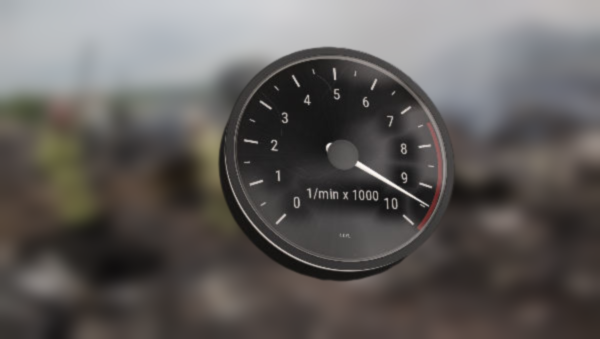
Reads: 9500 rpm
